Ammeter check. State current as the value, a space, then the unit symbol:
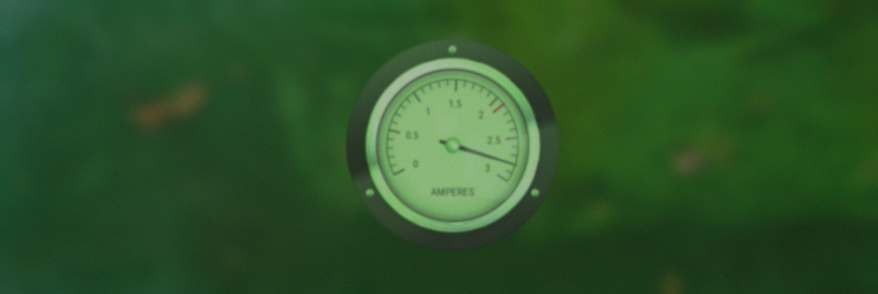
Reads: 2.8 A
